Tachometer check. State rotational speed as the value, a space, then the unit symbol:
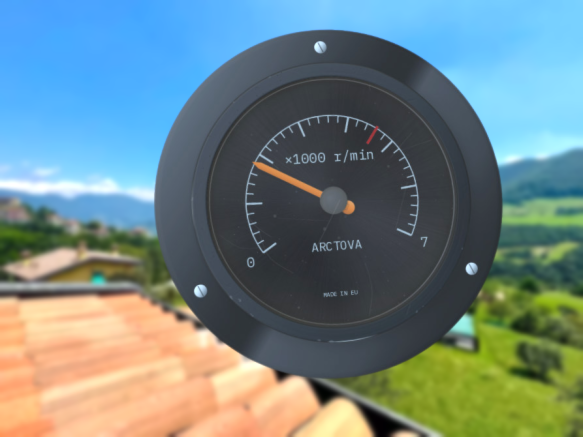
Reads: 1800 rpm
